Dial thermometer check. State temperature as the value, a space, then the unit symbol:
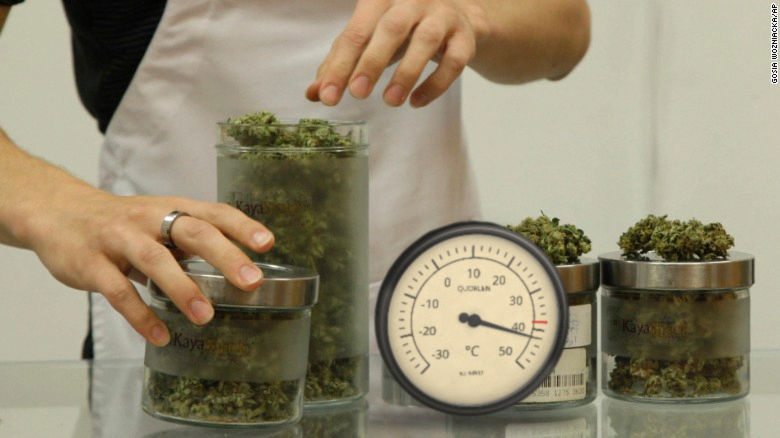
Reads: 42 °C
